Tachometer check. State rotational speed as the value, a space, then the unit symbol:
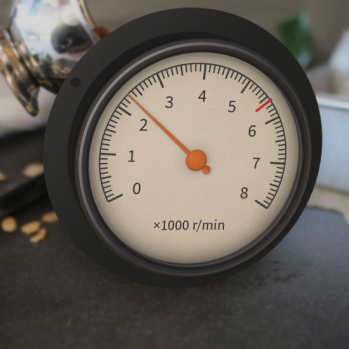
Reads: 2300 rpm
